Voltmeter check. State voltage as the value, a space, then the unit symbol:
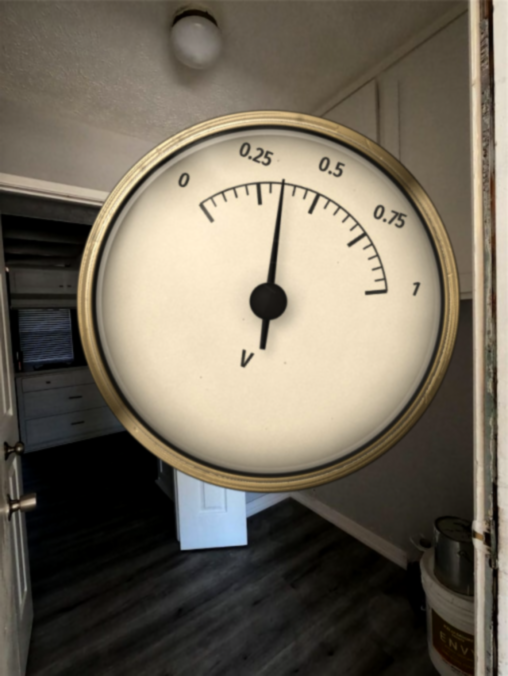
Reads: 0.35 V
